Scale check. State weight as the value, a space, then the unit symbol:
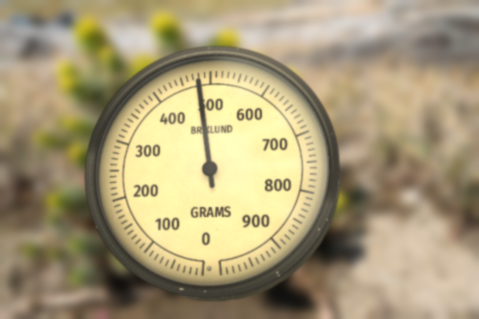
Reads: 480 g
